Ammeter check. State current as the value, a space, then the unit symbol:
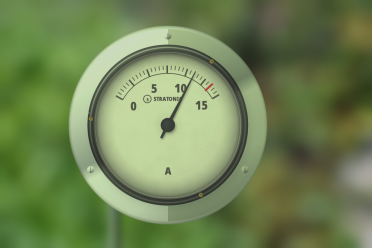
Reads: 11 A
